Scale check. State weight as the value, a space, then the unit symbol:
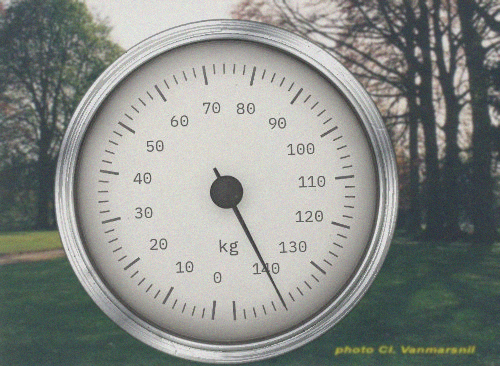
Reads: 140 kg
